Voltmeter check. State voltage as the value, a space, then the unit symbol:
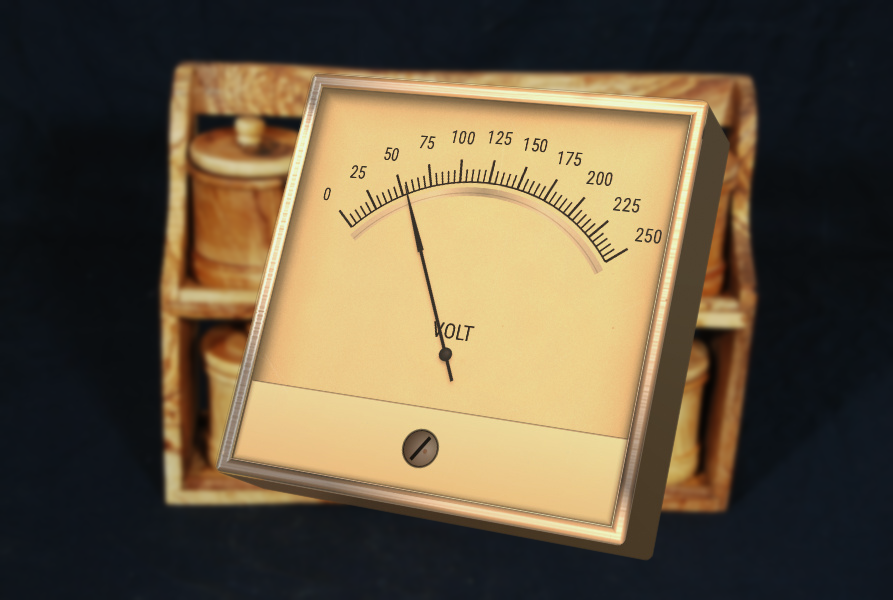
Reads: 55 V
